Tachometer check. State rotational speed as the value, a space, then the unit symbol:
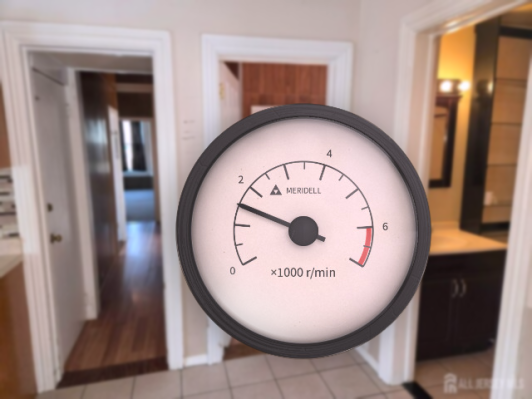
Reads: 1500 rpm
